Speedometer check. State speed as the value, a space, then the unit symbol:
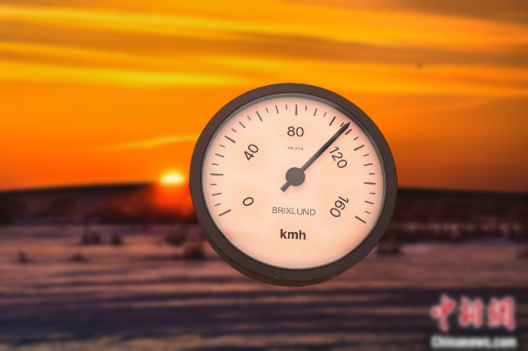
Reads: 107.5 km/h
